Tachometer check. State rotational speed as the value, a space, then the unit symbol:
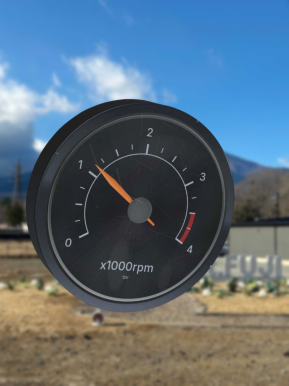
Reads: 1125 rpm
